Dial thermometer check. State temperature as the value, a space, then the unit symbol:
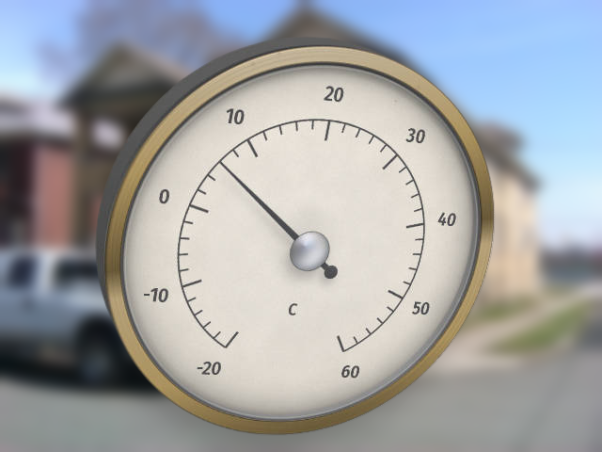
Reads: 6 °C
